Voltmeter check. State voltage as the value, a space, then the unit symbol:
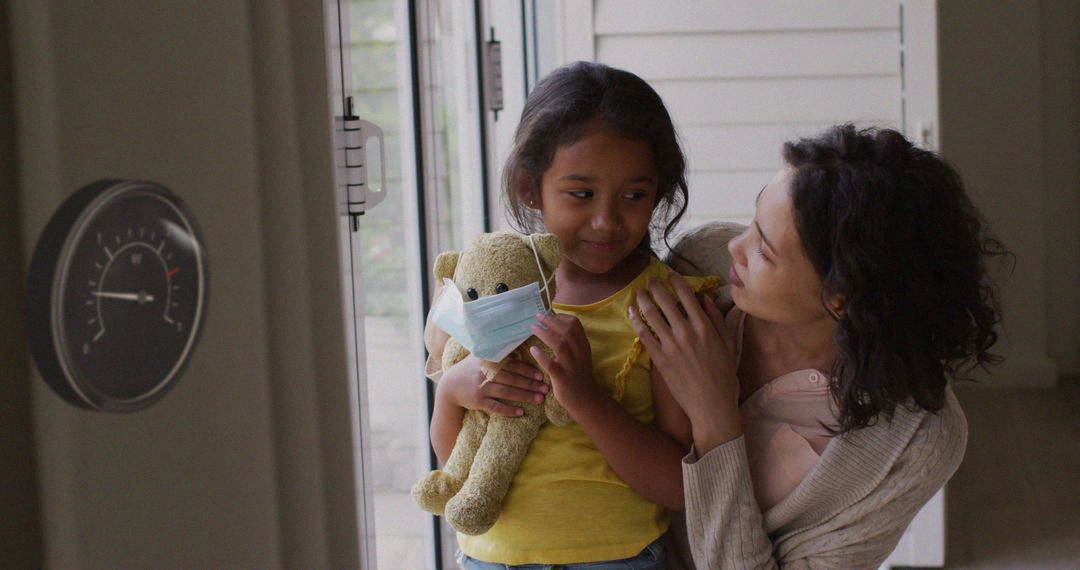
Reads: 0.5 kV
